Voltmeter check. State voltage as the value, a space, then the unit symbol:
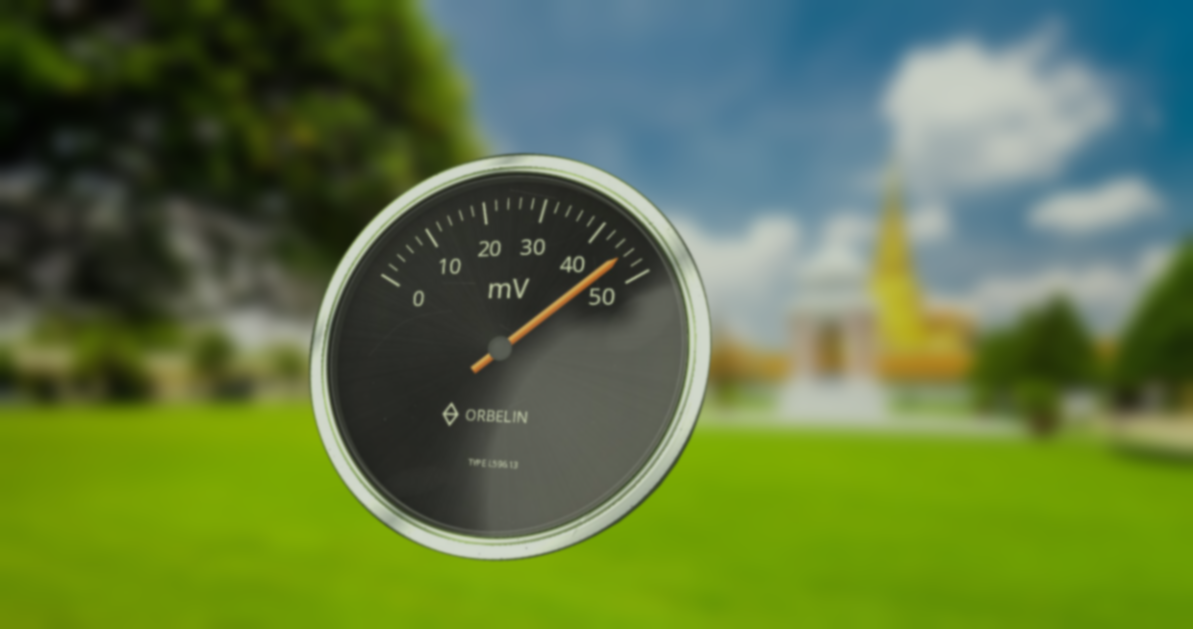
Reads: 46 mV
